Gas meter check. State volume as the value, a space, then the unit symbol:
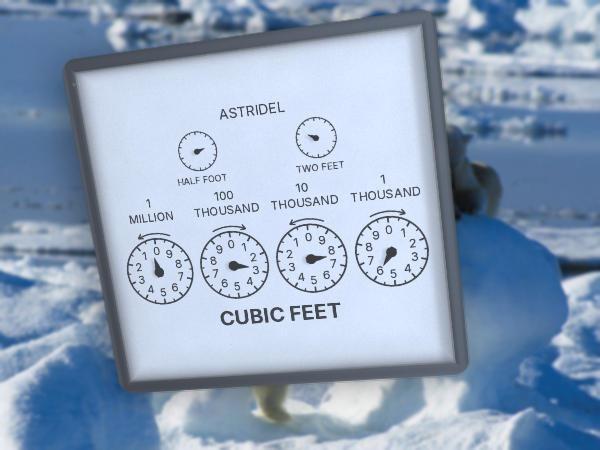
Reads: 27600 ft³
